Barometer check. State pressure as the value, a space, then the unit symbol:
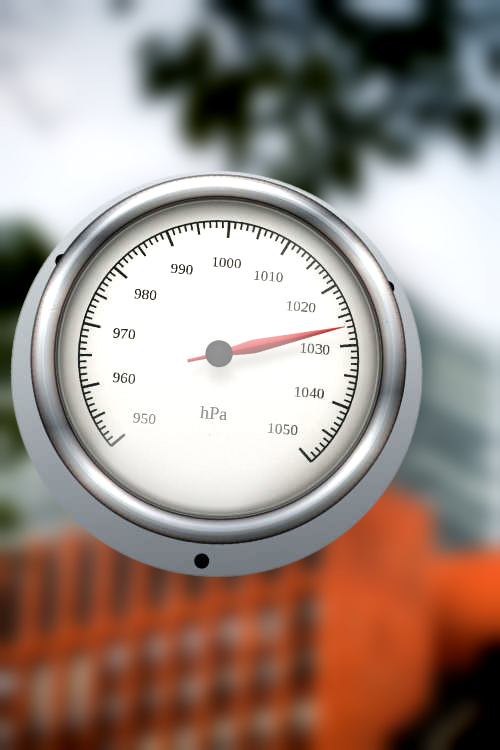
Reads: 1027 hPa
